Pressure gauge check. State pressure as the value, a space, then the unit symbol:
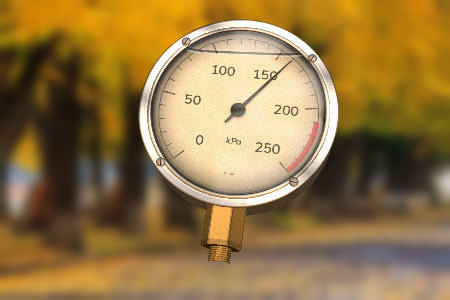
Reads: 160 kPa
